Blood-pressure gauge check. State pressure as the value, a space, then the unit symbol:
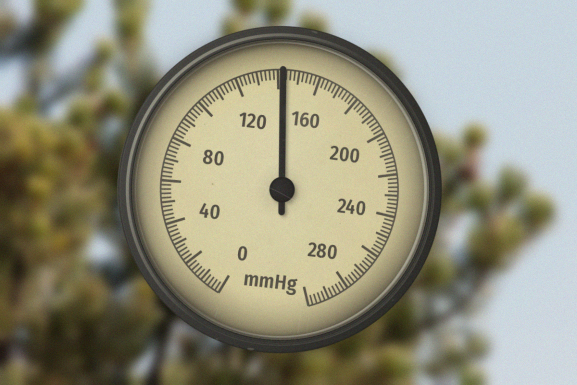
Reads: 142 mmHg
